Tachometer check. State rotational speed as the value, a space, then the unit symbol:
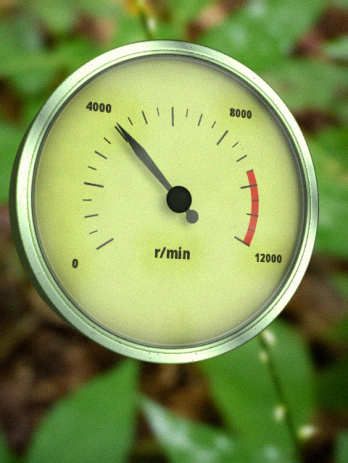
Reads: 4000 rpm
